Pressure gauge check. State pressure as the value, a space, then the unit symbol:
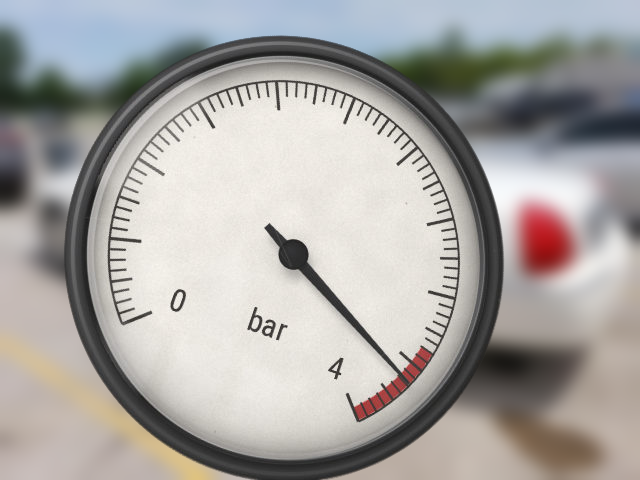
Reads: 3.7 bar
